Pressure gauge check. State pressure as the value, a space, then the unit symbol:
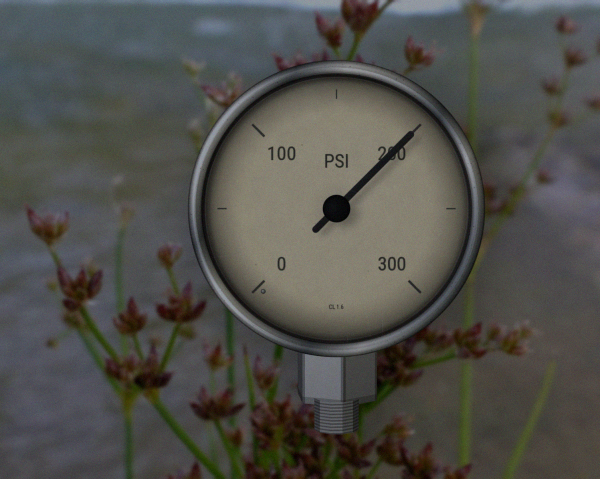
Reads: 200 psi
